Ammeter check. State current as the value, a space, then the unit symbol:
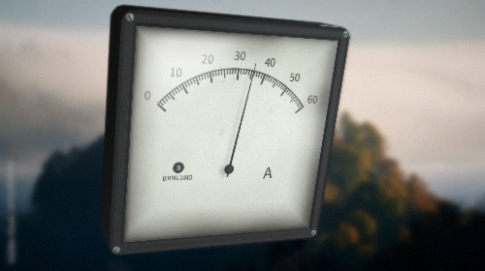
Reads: 35 A
